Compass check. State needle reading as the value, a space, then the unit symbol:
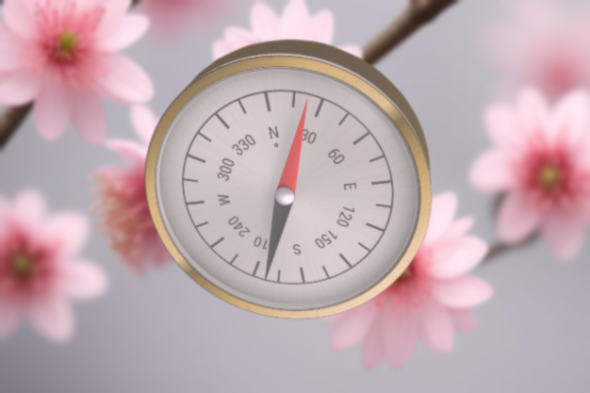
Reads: 22.5 °
